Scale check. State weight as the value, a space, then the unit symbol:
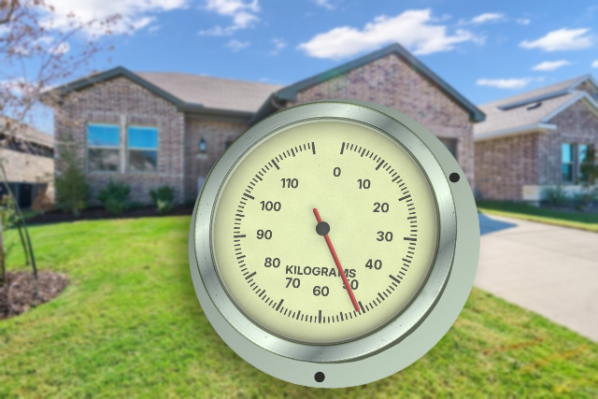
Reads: 51 kg
